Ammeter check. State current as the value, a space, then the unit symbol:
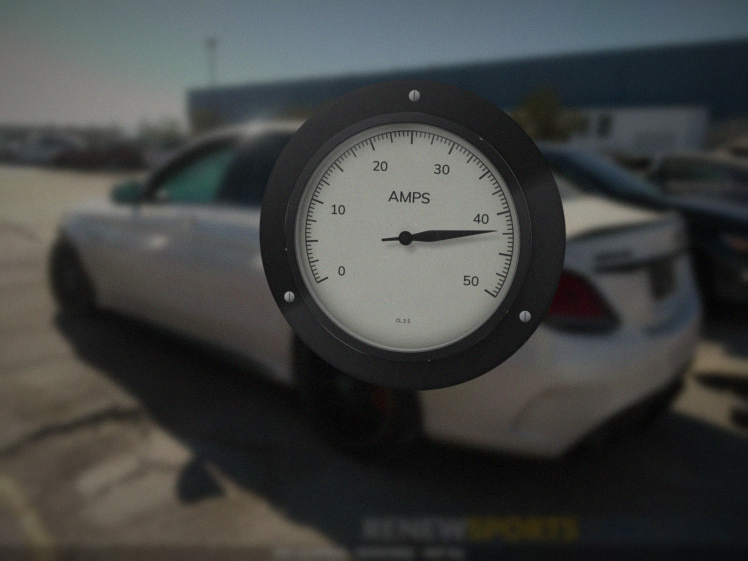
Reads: 42 A
